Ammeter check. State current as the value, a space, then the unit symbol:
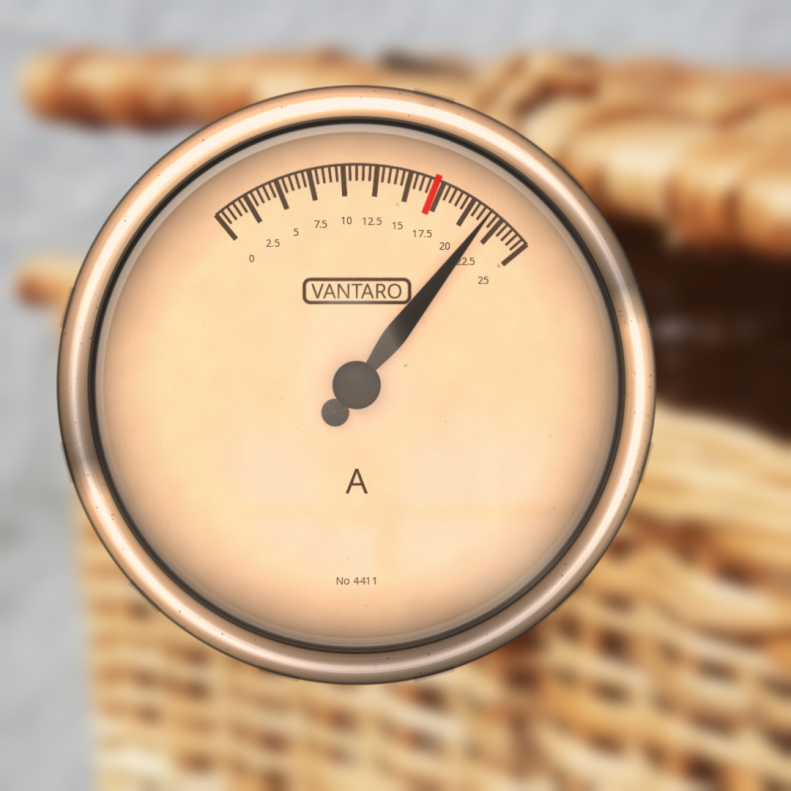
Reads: 21.5 A
